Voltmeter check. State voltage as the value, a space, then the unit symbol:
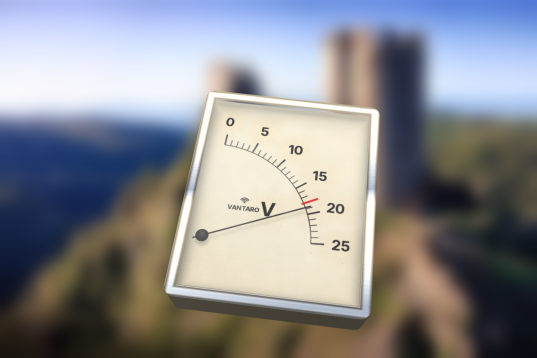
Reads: 19 V
